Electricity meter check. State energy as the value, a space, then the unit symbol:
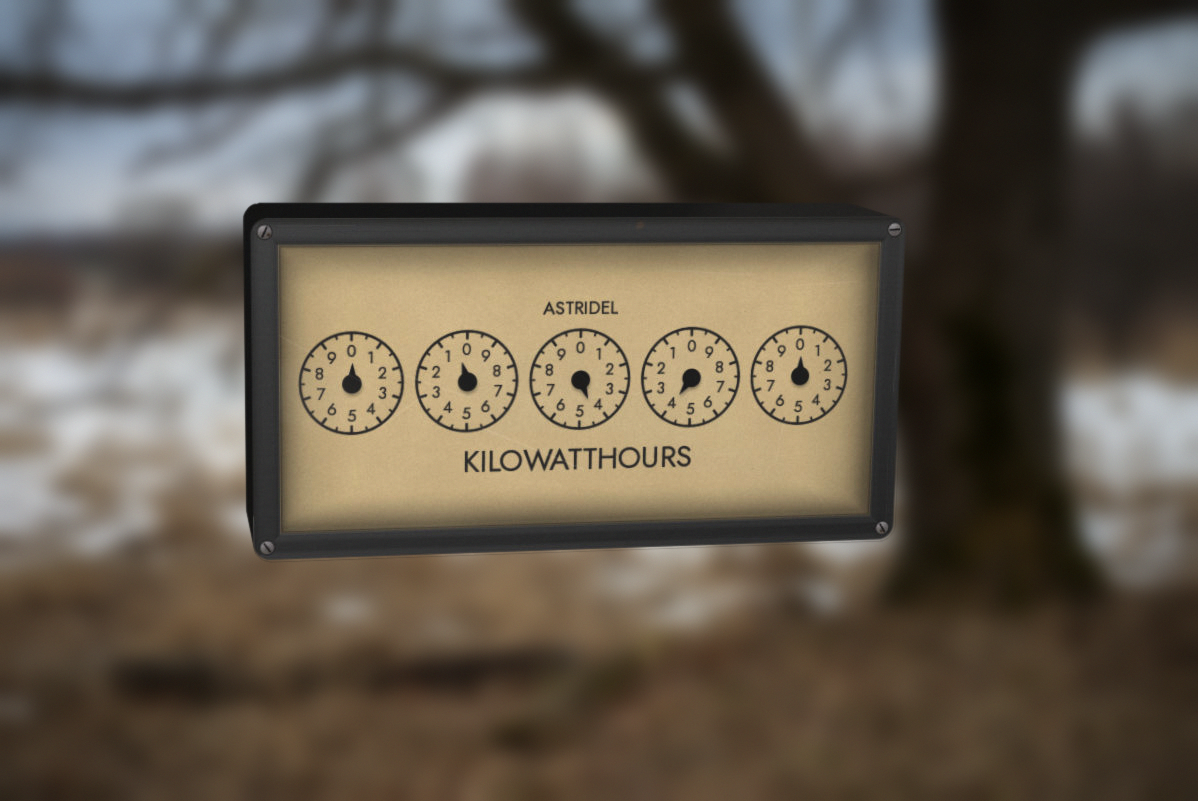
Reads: 440 kWh
